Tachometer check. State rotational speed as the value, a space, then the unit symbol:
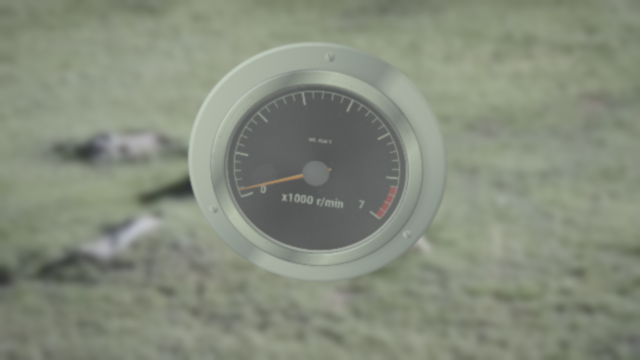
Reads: 200 rpm
